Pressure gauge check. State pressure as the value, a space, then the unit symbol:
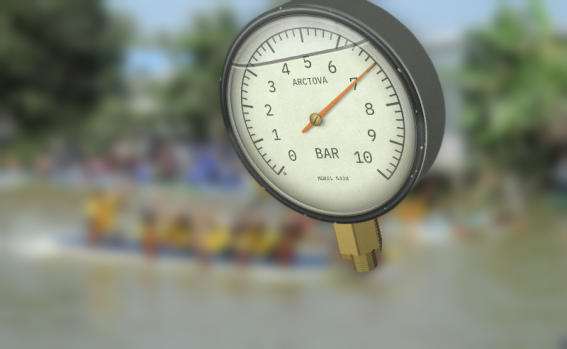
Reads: 7 bar
